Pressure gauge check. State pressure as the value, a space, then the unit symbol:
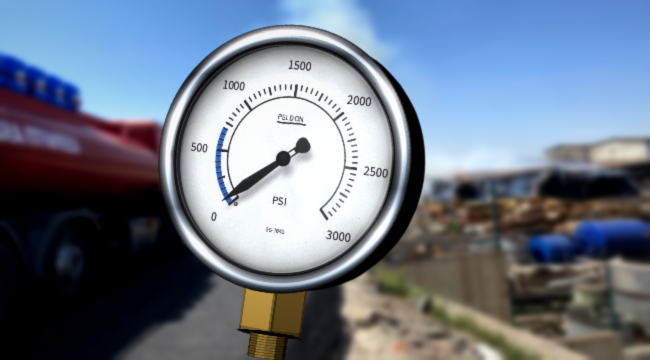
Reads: 50 psi
